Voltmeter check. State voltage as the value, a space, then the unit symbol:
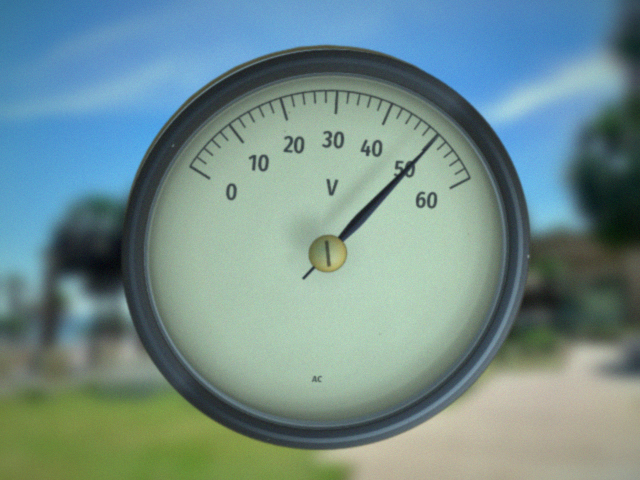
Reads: 50 V
